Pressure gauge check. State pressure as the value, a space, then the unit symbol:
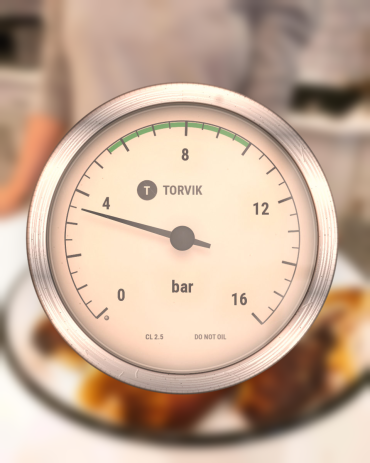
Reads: 3.5 bar
